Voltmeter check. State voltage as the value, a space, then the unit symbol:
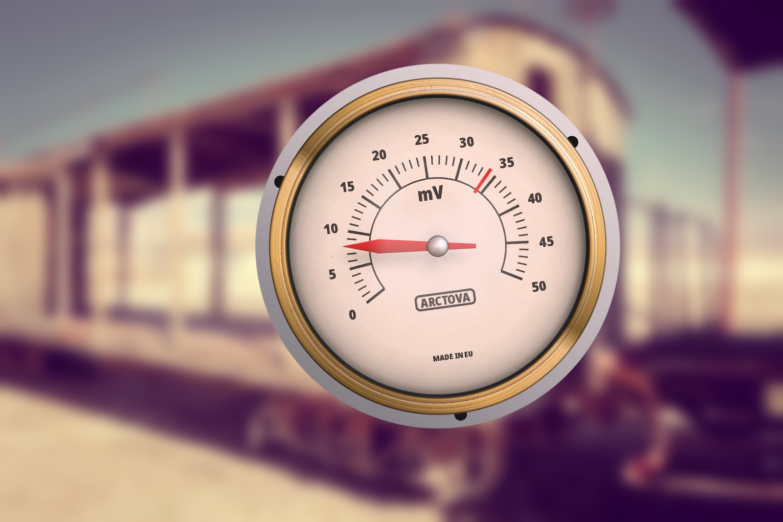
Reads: 8 mV
